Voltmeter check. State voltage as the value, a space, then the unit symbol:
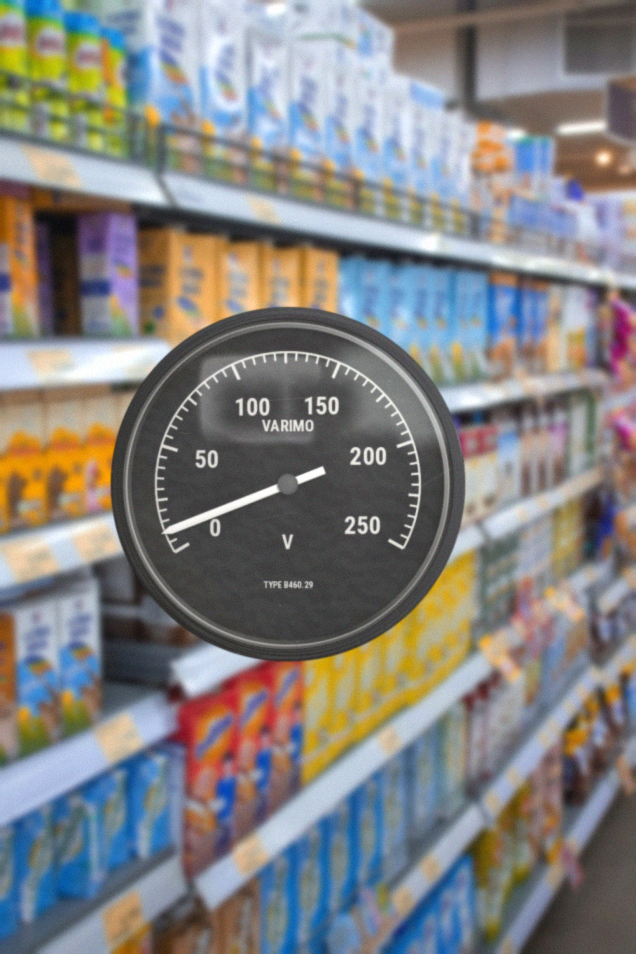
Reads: 10 V
